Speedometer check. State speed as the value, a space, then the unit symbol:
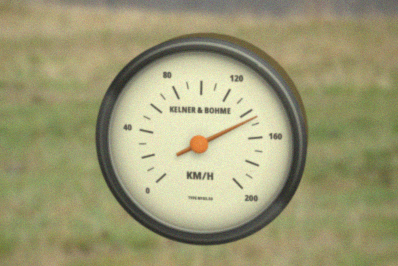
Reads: 145 km/h
